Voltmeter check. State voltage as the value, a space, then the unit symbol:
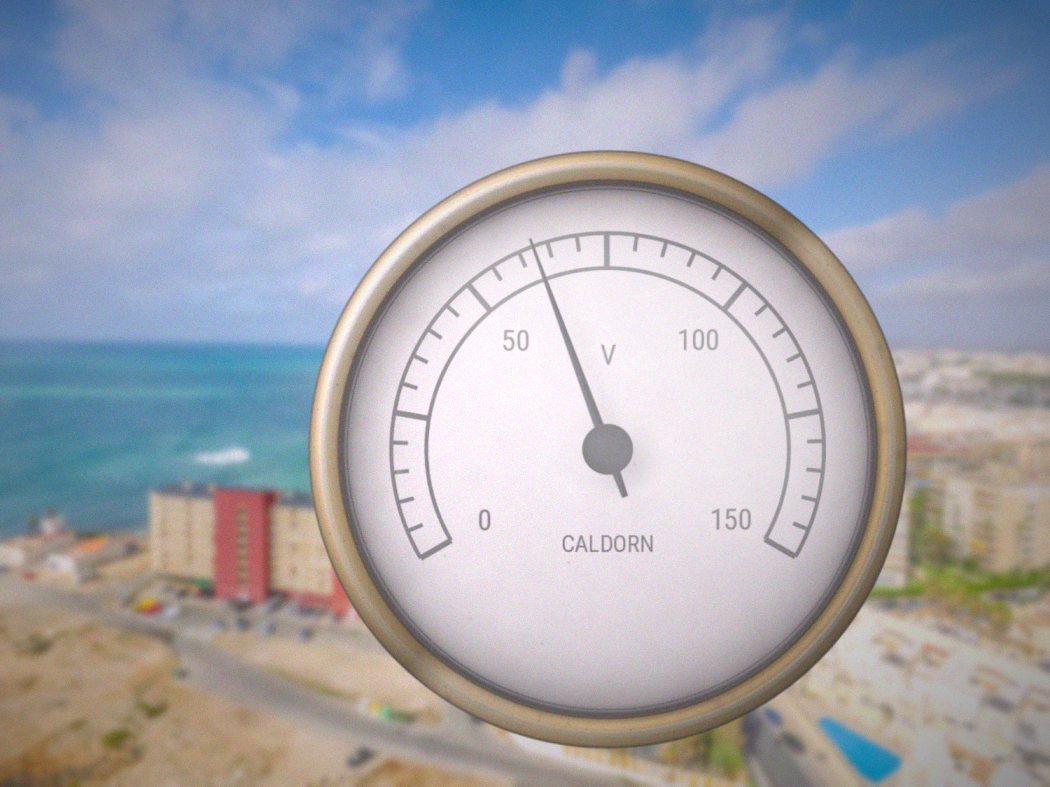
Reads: 62.5 V
